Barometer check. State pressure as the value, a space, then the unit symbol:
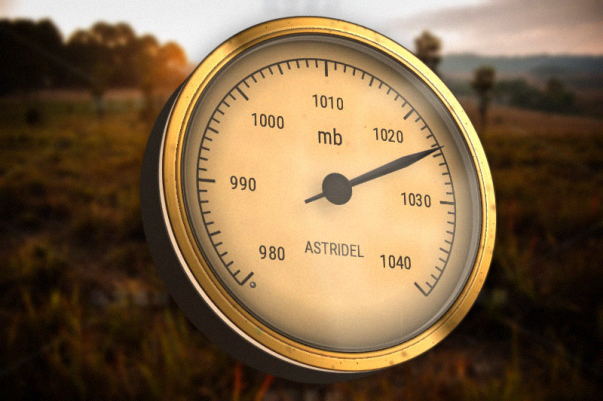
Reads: 1024.5 mbar
